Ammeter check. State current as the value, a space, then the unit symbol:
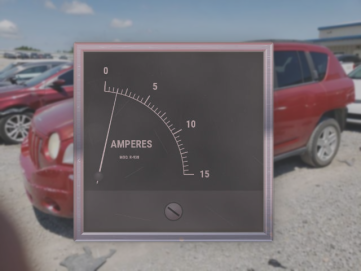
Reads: 1.5 A
